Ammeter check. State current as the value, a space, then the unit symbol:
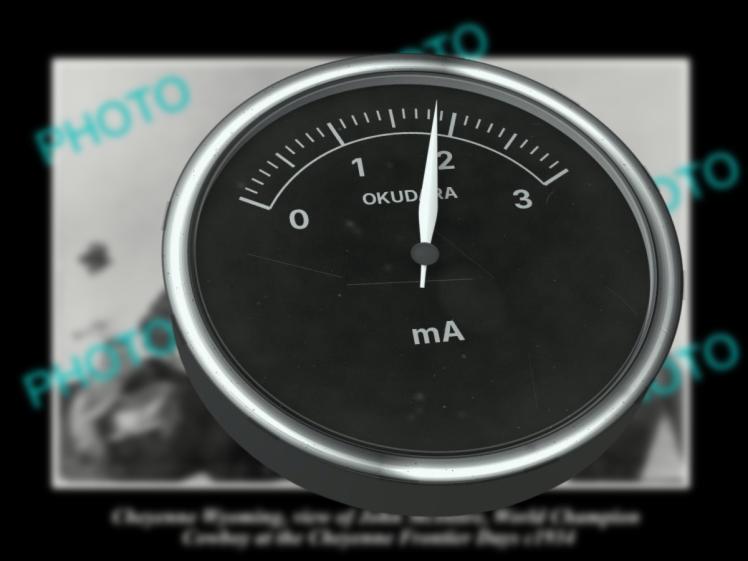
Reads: 1.85 mA
